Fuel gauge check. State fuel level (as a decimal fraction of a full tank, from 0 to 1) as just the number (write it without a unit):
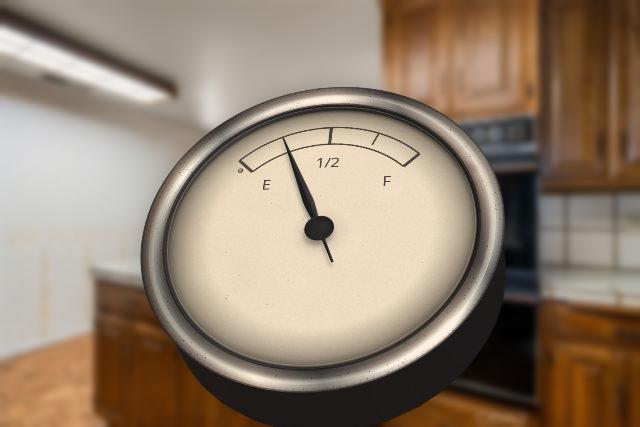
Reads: 0.25
